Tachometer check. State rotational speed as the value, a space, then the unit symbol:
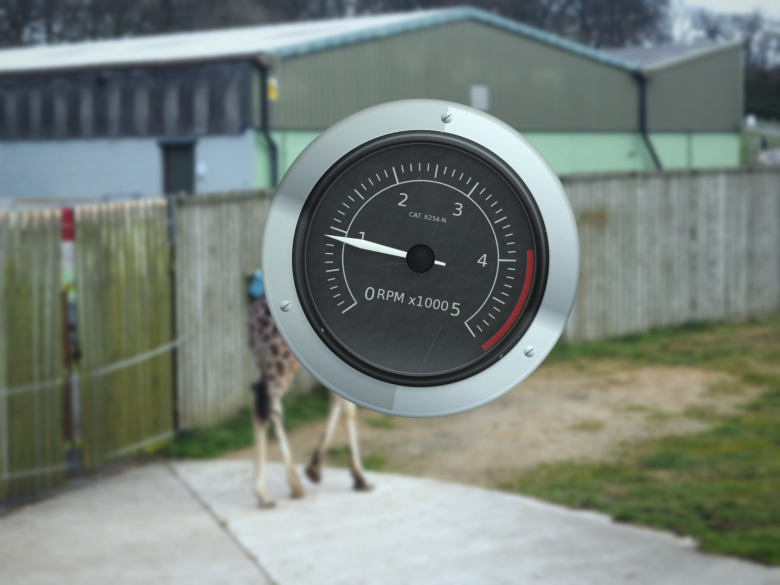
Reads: 900 rpm
